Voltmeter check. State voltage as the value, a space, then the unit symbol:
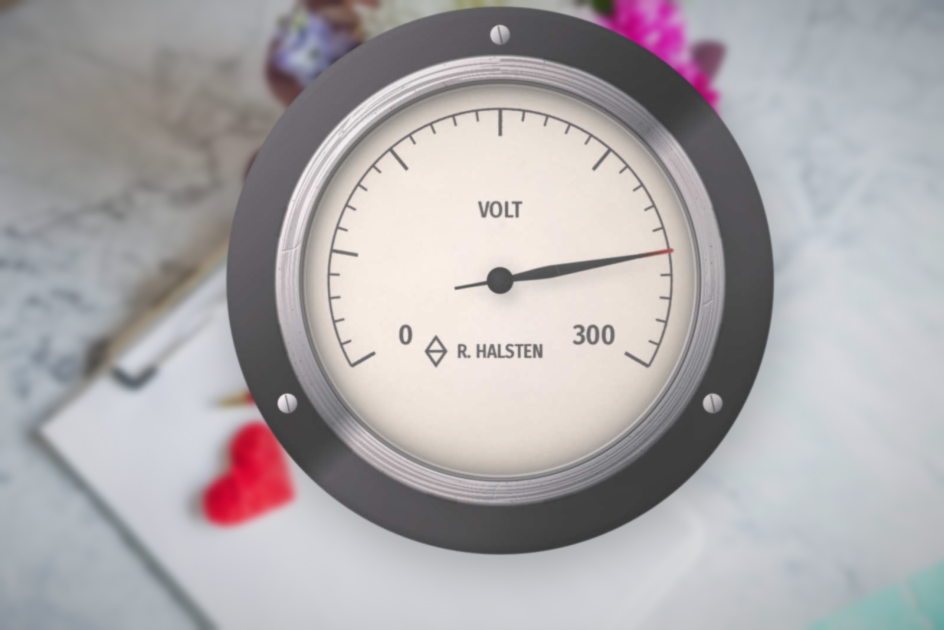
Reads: 250 V
